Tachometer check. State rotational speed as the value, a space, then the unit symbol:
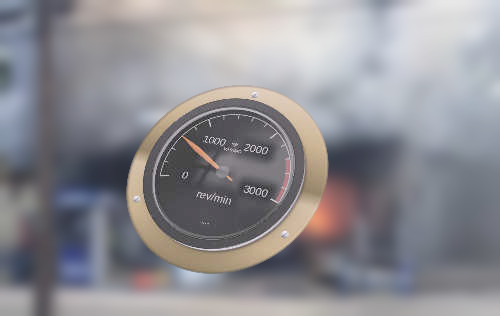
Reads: 600 rpm
